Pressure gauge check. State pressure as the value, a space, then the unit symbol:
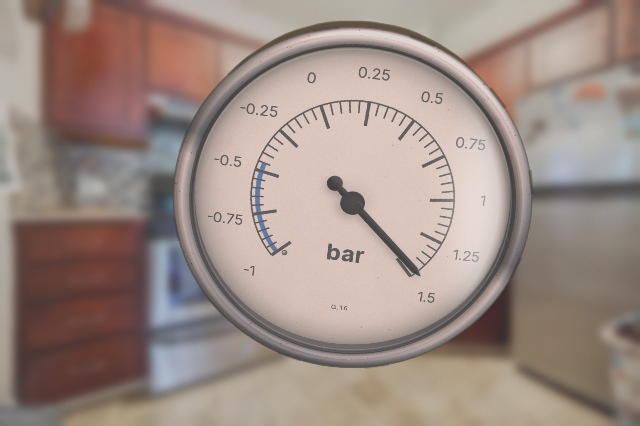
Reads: 1.45 bar
